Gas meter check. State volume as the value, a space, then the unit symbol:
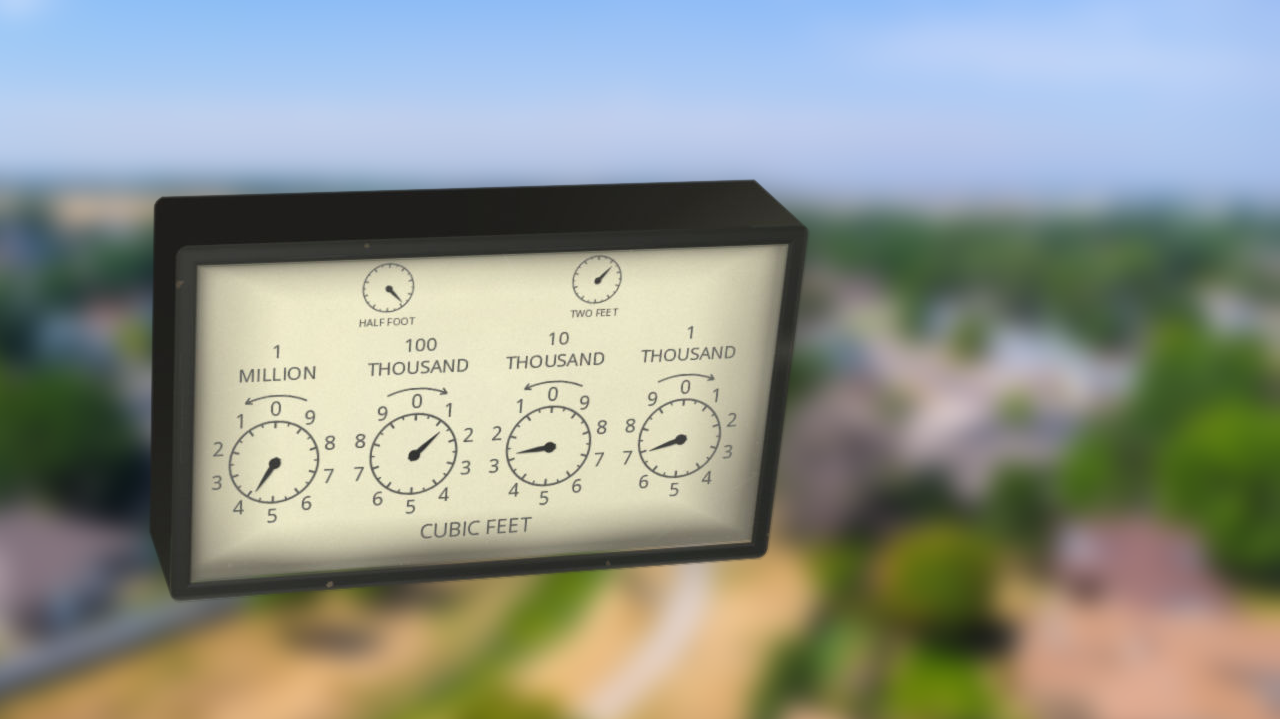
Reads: 412700 ft³
